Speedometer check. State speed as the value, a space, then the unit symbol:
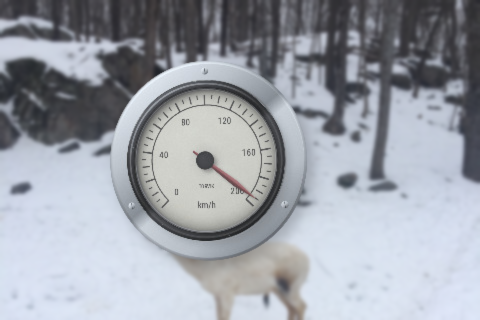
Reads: 195 km/h
